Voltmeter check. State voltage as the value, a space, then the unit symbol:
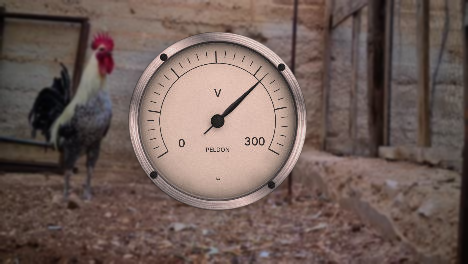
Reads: 210 V
